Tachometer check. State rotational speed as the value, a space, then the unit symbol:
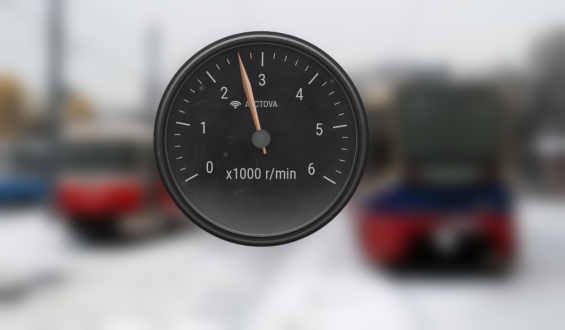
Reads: 2600 rpm
